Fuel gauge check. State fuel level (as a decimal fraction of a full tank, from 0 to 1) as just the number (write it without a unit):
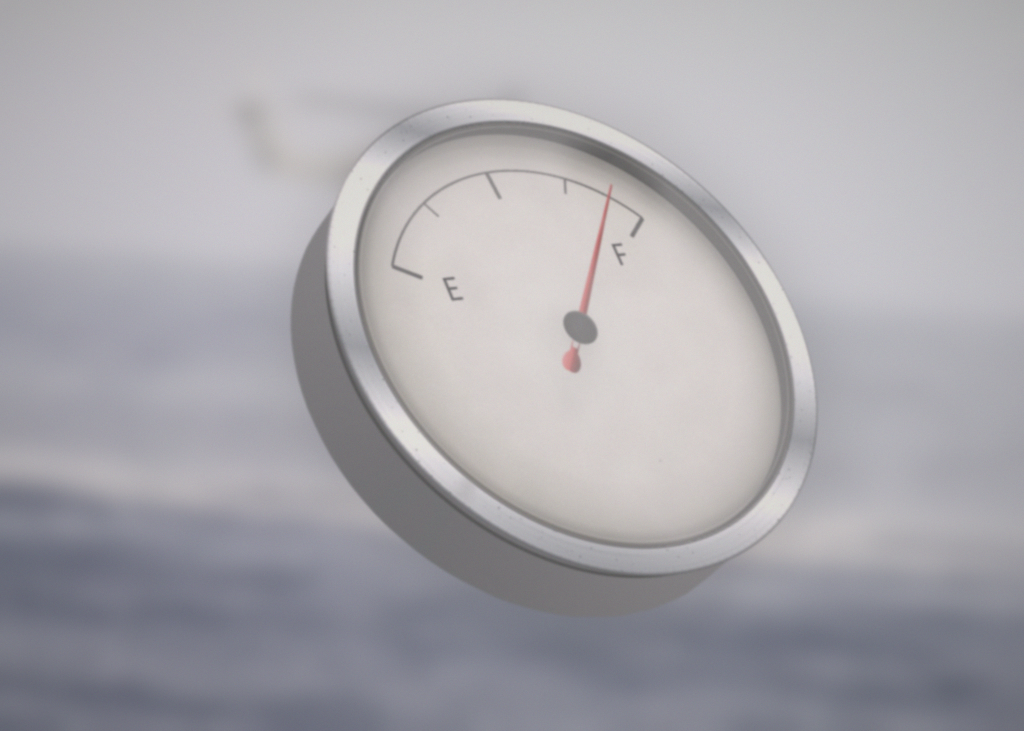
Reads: 0.875
